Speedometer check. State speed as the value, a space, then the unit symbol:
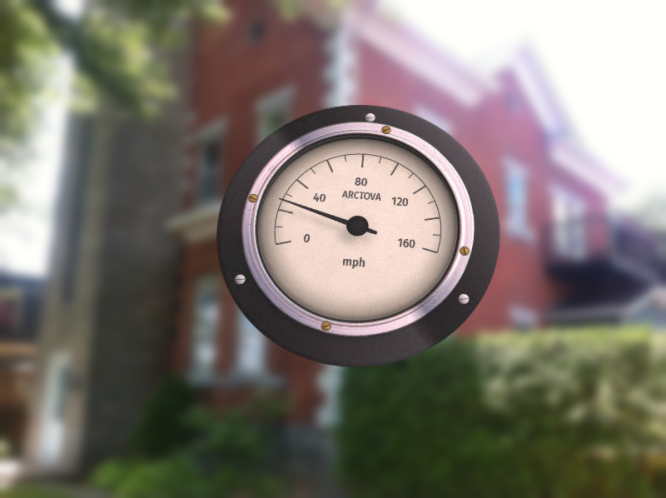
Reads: 25 mph
